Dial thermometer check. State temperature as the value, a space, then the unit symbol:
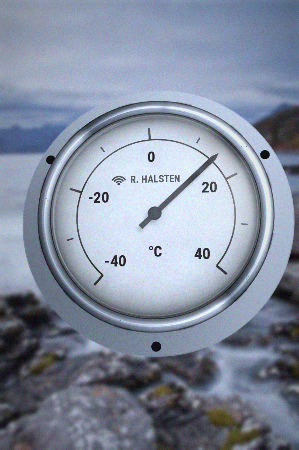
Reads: 15 °C
